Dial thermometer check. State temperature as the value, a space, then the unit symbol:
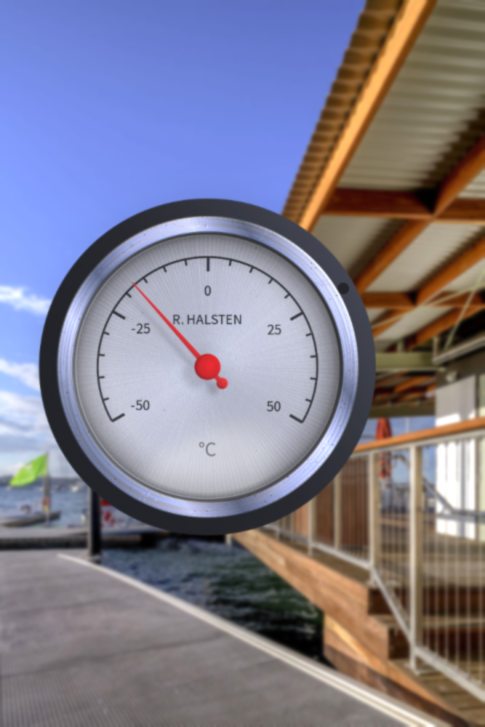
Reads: -17.5 °C
